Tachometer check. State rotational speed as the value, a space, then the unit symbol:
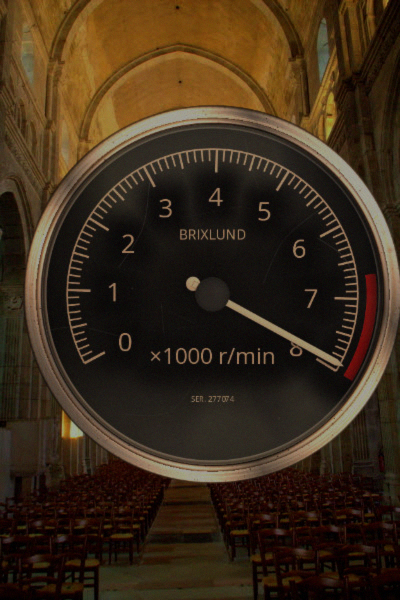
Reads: 7900 rpm
